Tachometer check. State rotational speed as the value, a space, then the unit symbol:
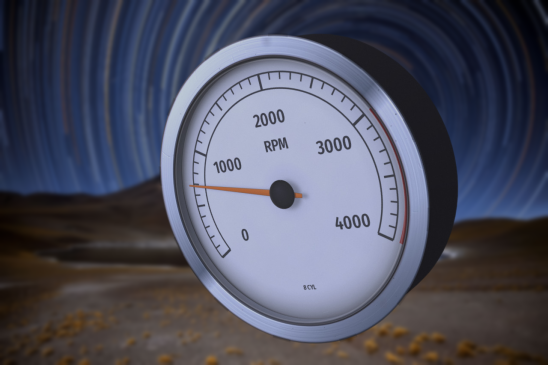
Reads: 700 rpm
